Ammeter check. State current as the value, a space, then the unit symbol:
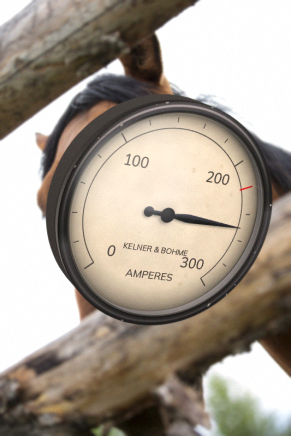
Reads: 250 A
